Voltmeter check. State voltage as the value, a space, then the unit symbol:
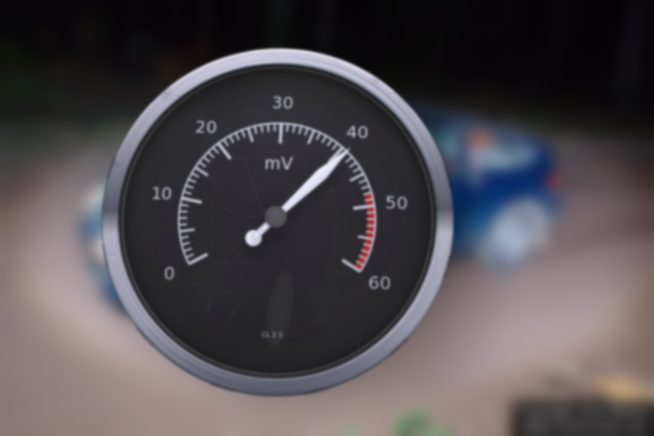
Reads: 41 mV
